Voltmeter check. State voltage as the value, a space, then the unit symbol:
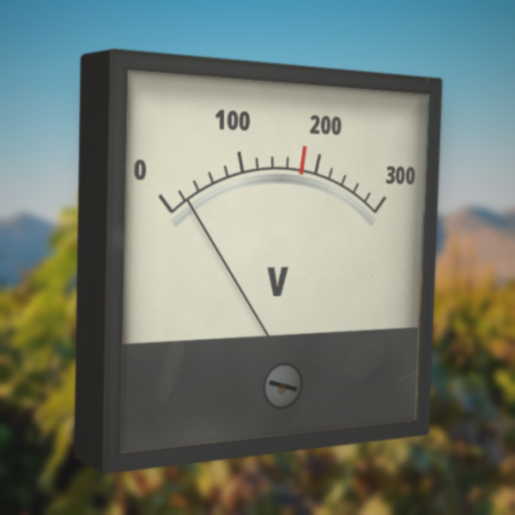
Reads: 20 V
